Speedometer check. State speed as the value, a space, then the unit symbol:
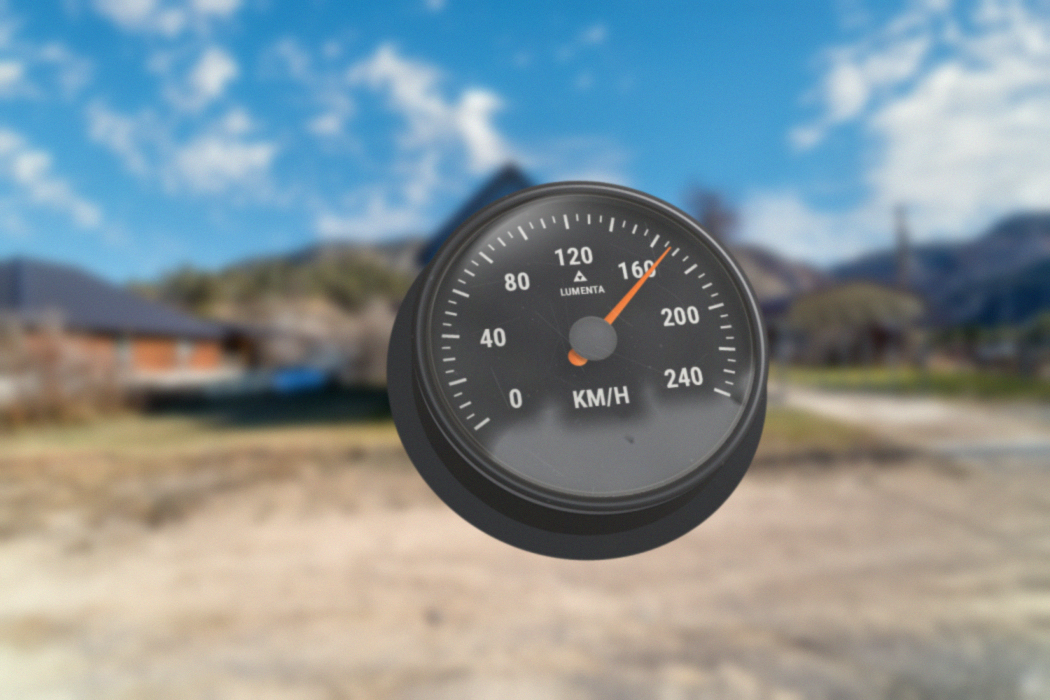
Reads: 167.5 km/h
